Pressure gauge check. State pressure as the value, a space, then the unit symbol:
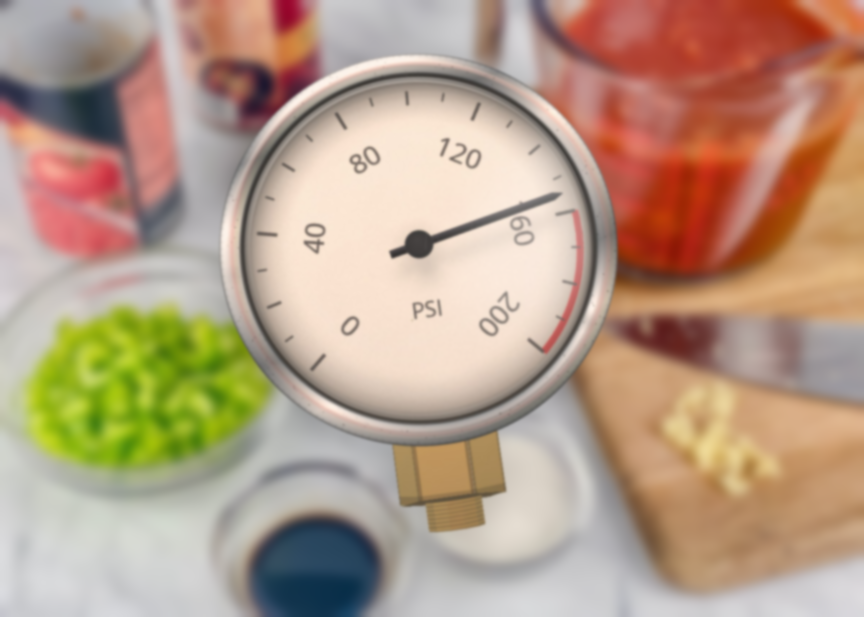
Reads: 155 psi
